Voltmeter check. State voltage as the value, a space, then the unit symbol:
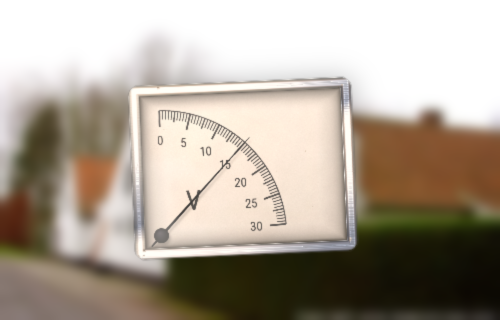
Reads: 15 V
